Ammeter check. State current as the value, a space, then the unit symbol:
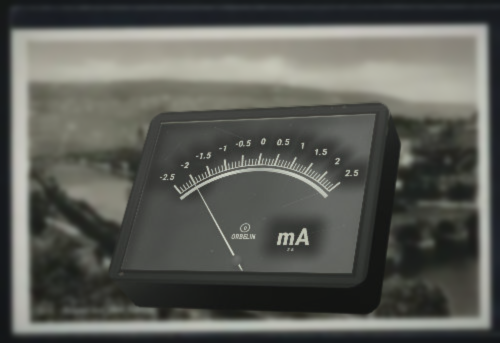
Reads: -2 mA
